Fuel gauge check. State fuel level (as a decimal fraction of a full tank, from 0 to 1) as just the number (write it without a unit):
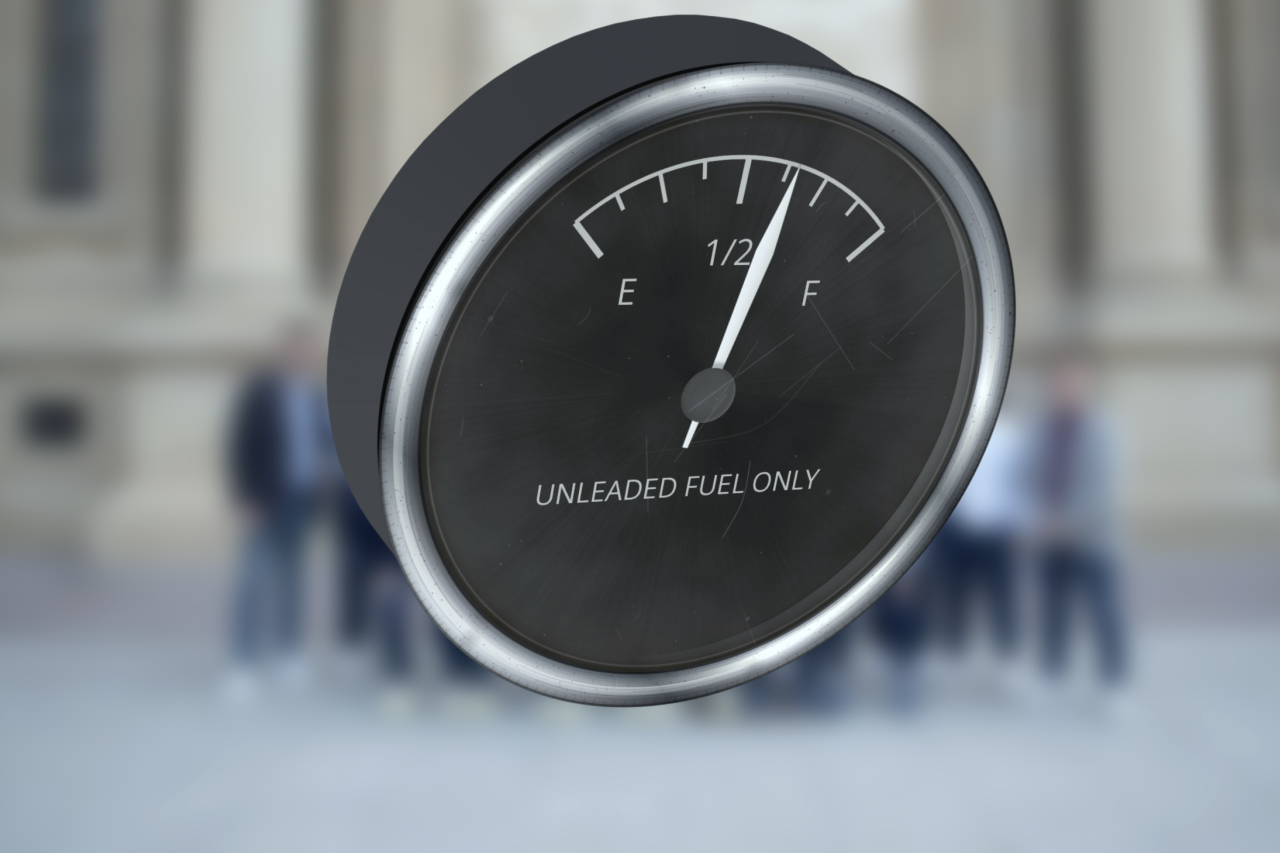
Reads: 0.625
